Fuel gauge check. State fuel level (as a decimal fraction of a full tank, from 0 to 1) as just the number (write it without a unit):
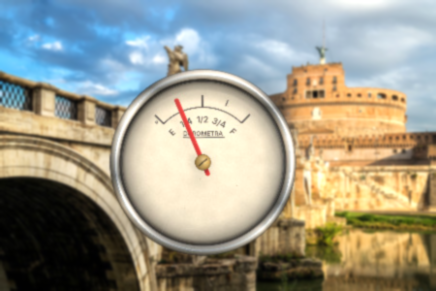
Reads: 0.25
